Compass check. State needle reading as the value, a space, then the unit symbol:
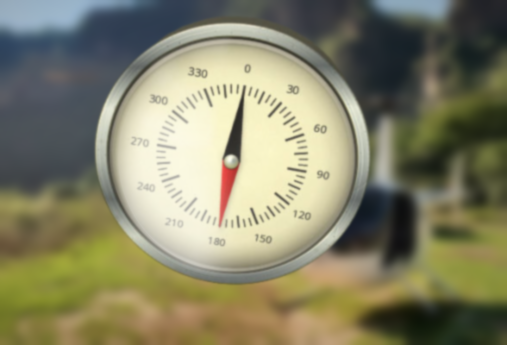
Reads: 180 °
